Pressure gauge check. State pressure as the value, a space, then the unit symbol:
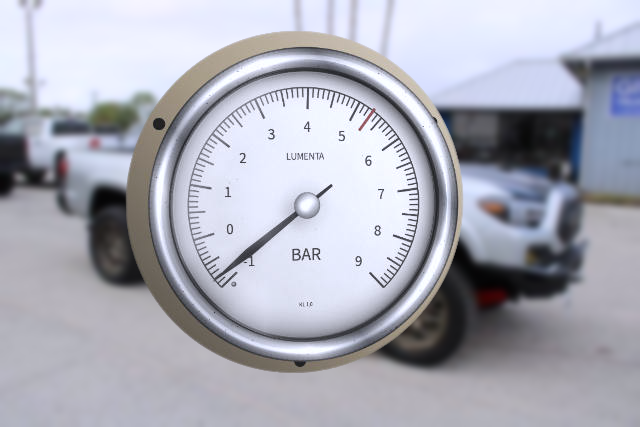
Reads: -0.8 bar
